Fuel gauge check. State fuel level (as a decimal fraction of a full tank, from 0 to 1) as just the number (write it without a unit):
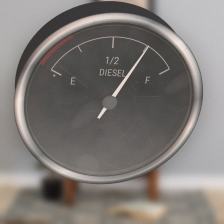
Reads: 0.75
